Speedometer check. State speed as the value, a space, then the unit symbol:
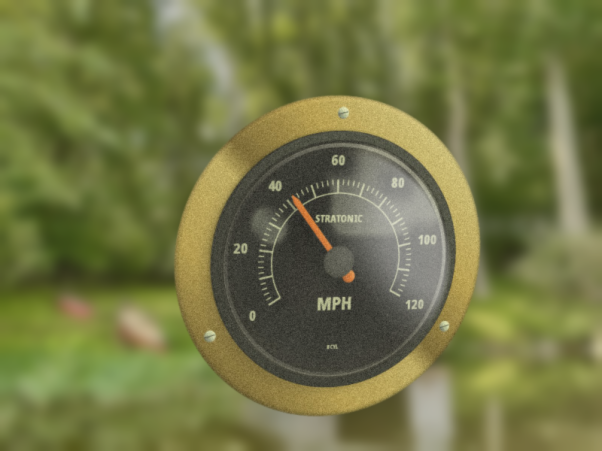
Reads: 42 mph
